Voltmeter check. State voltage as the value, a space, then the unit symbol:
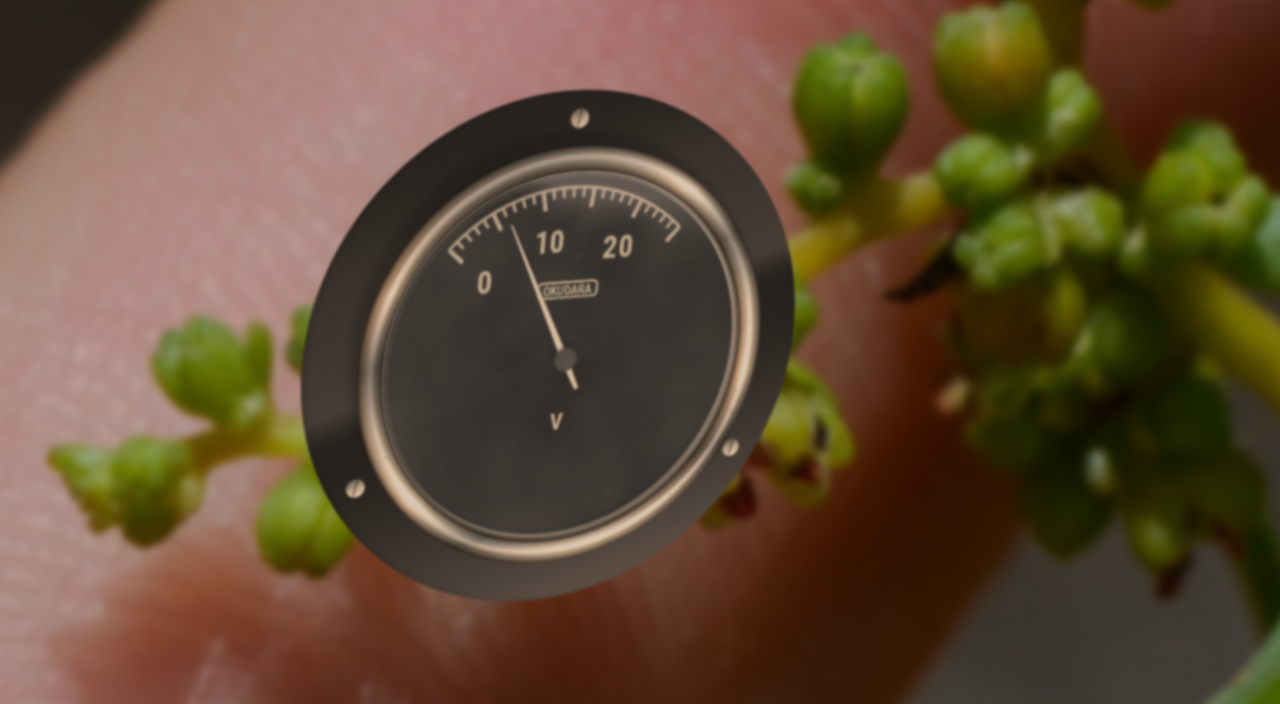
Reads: 6 V
